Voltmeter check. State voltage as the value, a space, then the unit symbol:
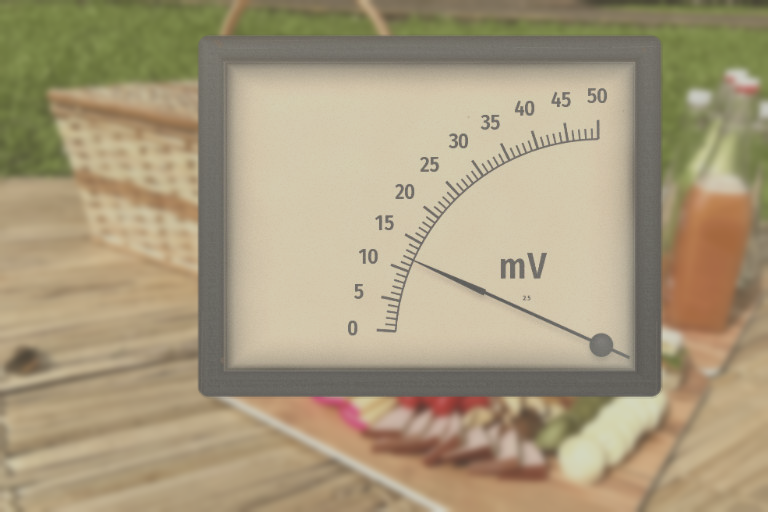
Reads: 12 mV
